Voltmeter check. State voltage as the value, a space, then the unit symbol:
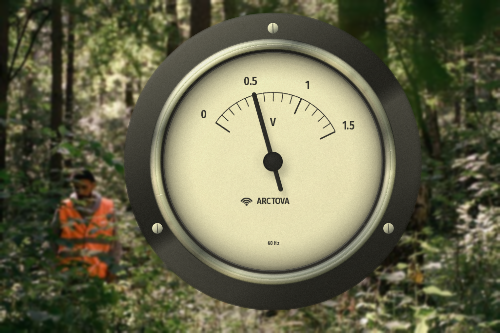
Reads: 0.5 V
